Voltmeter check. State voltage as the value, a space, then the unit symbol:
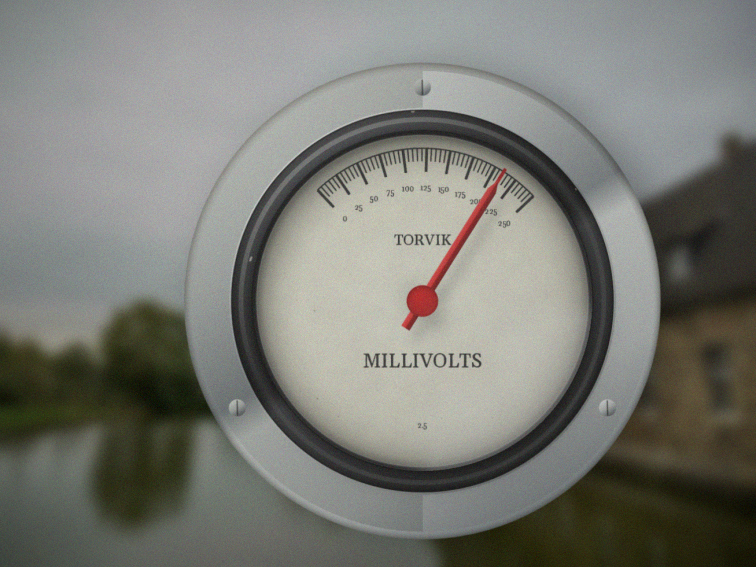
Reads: 210 mV
